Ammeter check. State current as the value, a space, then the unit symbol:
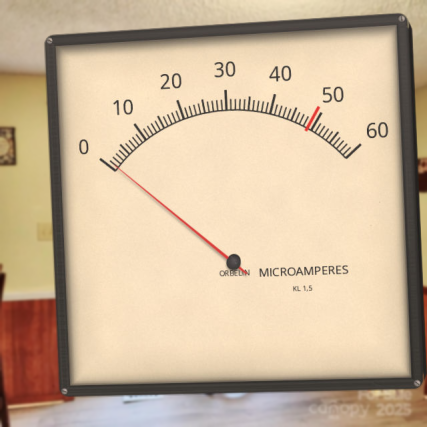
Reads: 1 µA
